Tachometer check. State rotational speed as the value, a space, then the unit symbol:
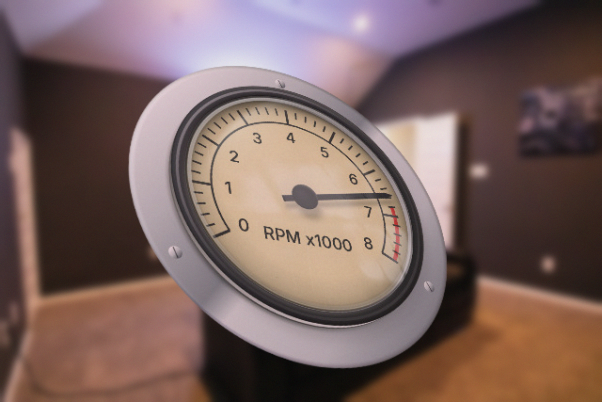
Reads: 6600 rpm
